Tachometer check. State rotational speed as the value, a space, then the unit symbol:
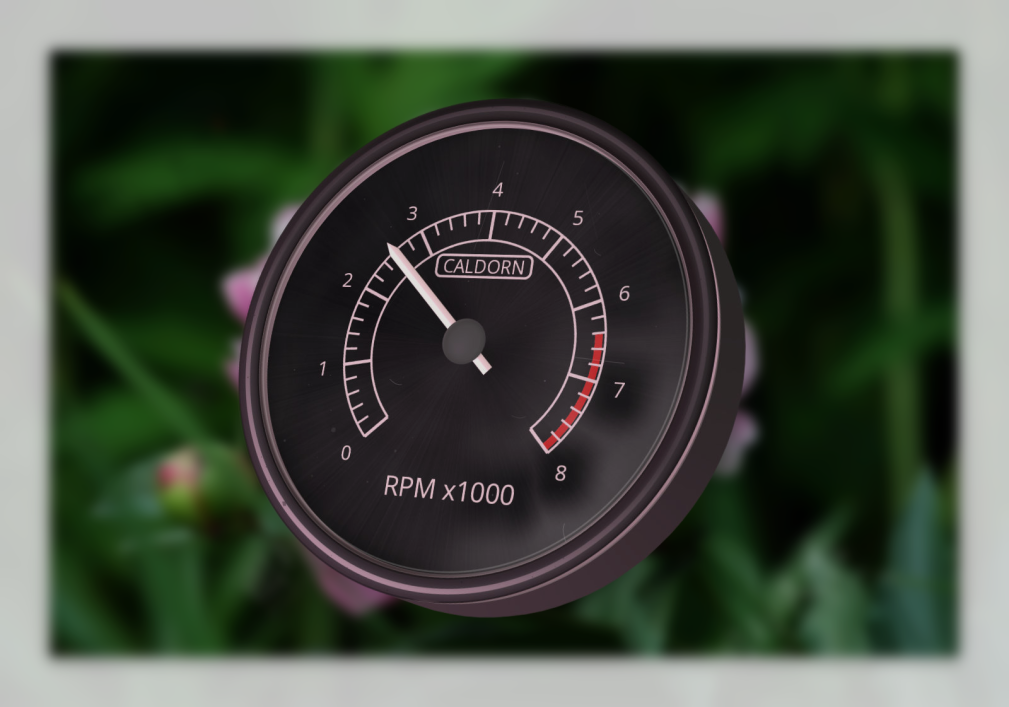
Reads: 2600 rpm
